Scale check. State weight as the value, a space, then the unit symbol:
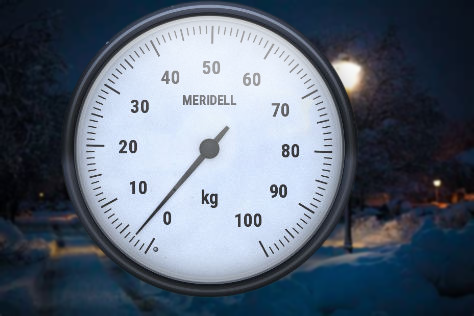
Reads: 3 kg
